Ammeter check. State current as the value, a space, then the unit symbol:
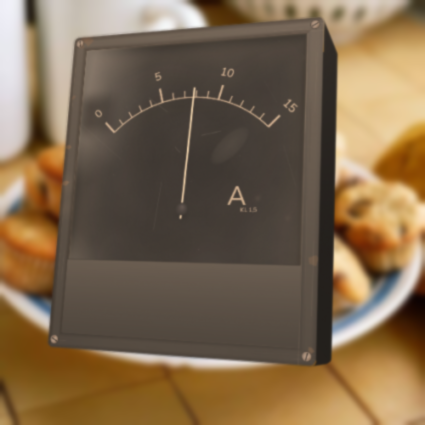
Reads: 8 A
